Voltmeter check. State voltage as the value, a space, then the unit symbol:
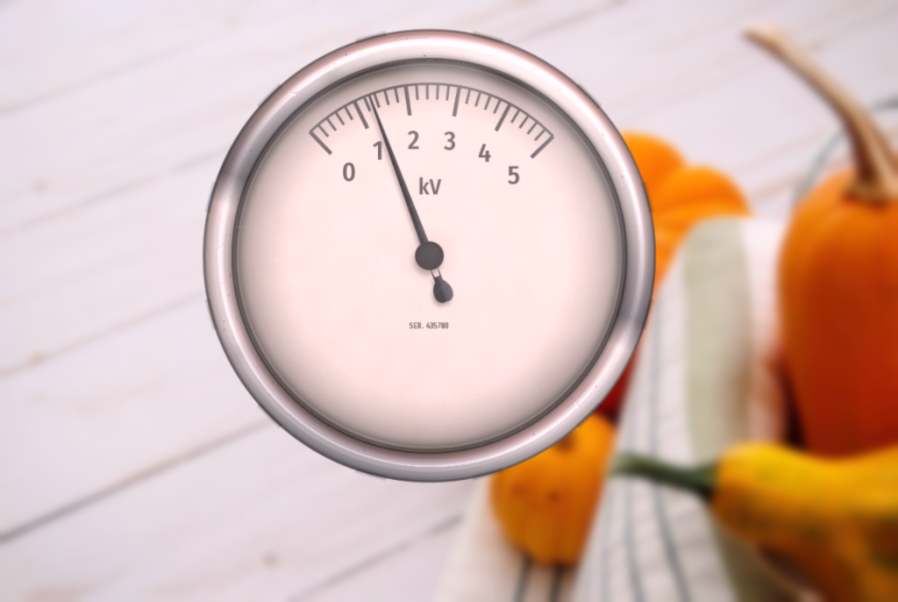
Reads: 1.3 kV
